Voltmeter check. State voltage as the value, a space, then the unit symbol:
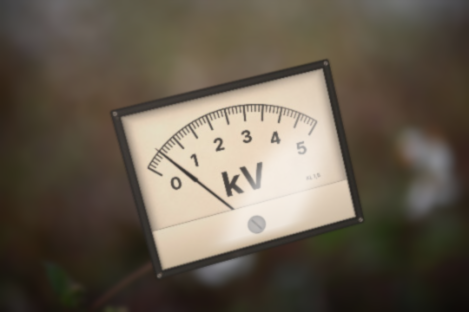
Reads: 0.5 kV
